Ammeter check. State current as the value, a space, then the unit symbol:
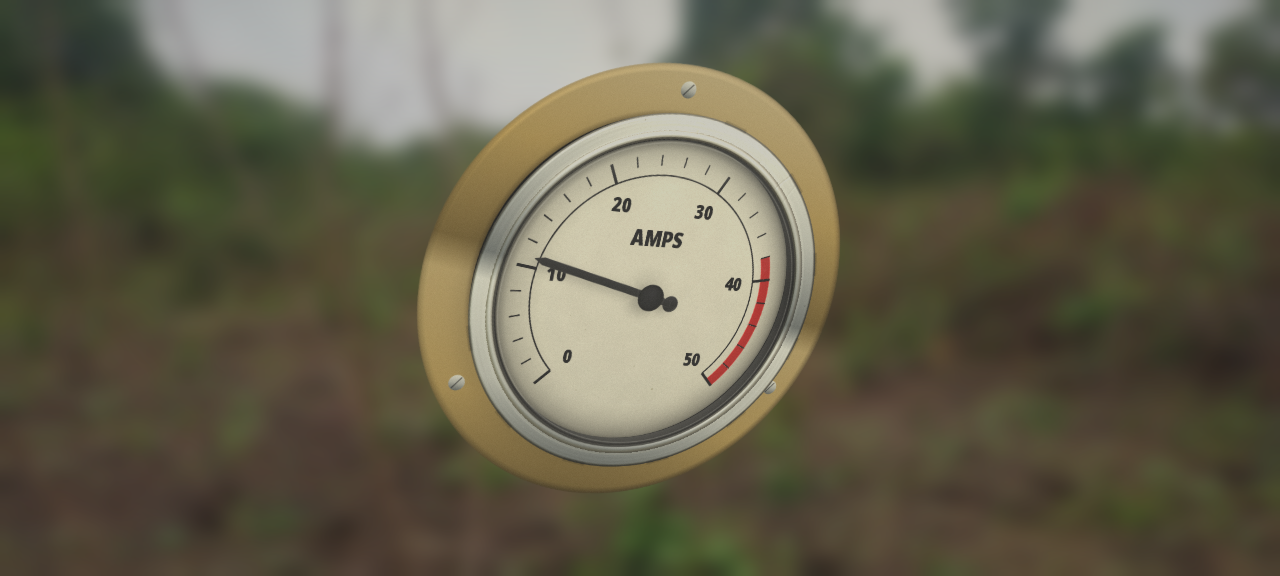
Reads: 11 A
